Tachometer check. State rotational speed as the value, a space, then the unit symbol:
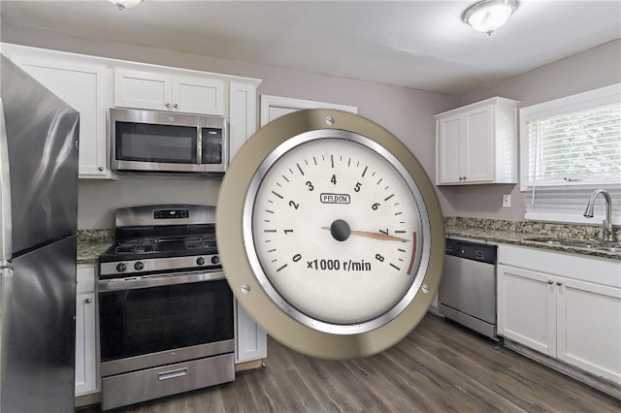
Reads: 7250 rpm
